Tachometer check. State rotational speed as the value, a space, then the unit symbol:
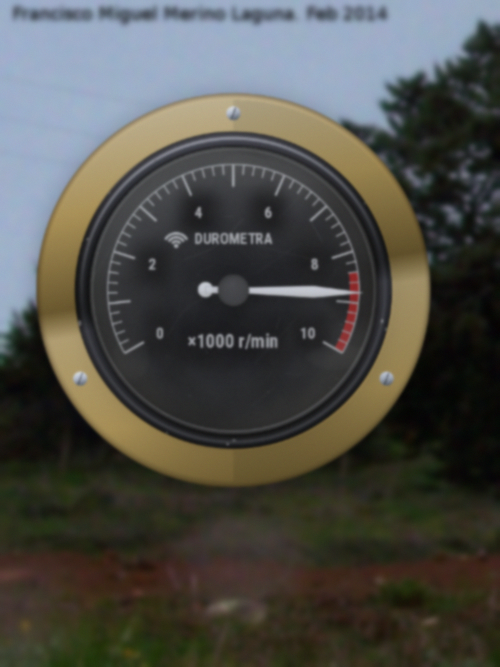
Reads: 8800 rpm
